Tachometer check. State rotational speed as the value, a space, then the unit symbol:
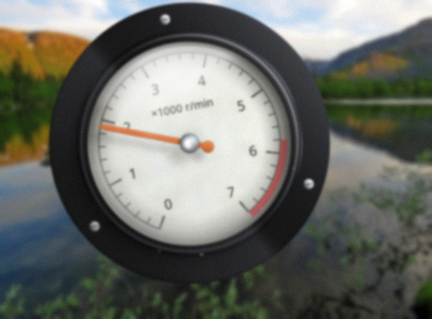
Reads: 1900 rpm
